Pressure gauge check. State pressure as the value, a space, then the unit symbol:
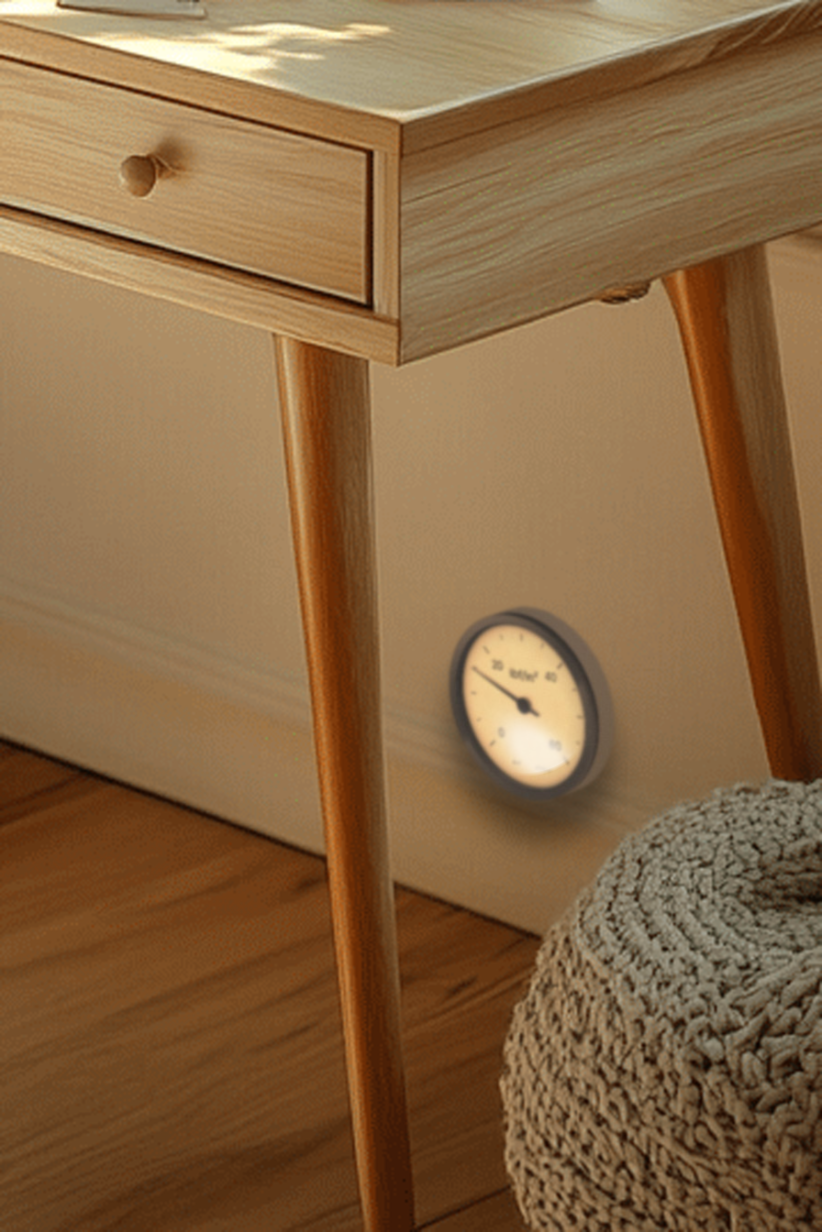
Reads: 15 psi
